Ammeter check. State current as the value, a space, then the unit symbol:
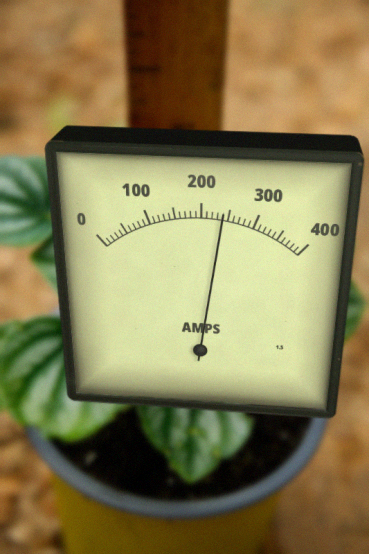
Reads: 240 A
